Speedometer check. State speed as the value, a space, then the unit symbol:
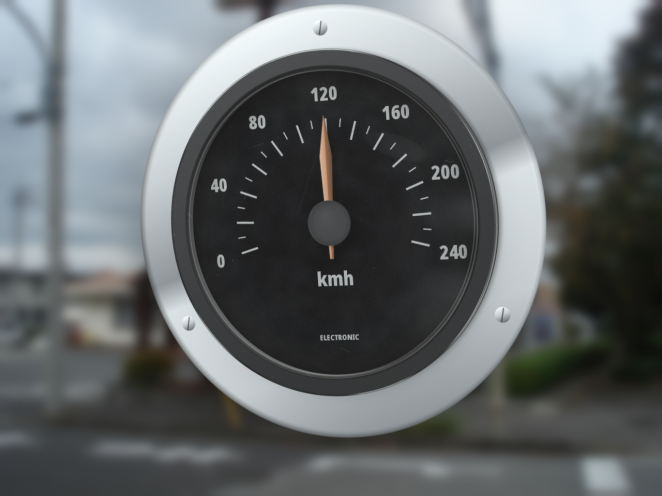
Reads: 120 km/h
